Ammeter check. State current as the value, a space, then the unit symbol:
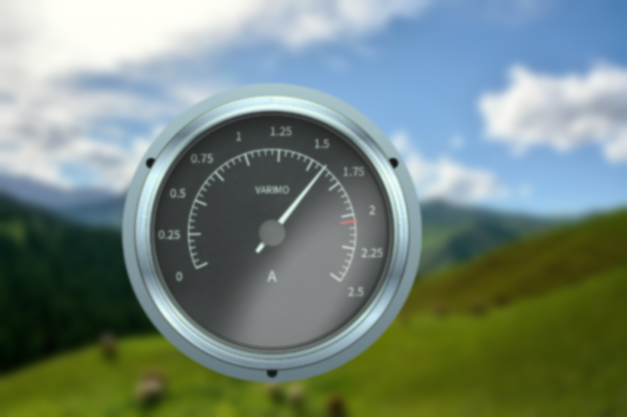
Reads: 1.6 A
